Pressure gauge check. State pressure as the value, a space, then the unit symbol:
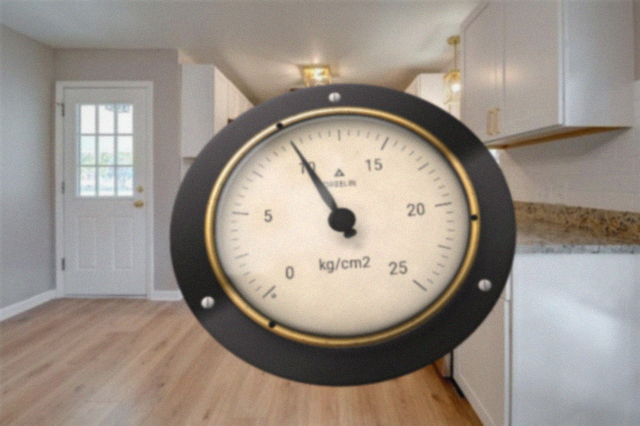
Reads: 10 kg/cm²
